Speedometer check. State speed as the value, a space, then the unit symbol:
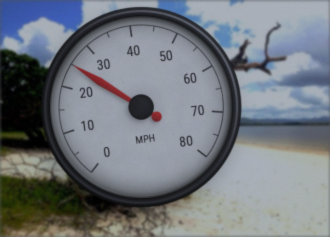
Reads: 25 mph
